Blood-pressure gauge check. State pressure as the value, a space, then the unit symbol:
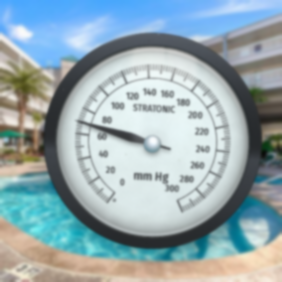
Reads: 70 mmHg
